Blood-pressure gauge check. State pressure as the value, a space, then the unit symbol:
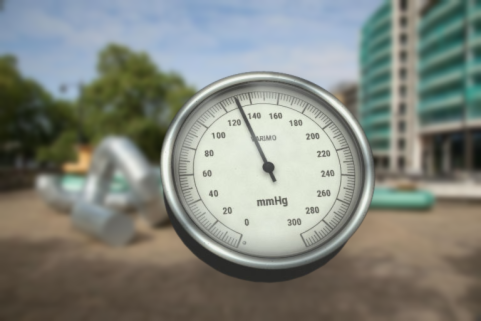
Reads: 130 mmHg
